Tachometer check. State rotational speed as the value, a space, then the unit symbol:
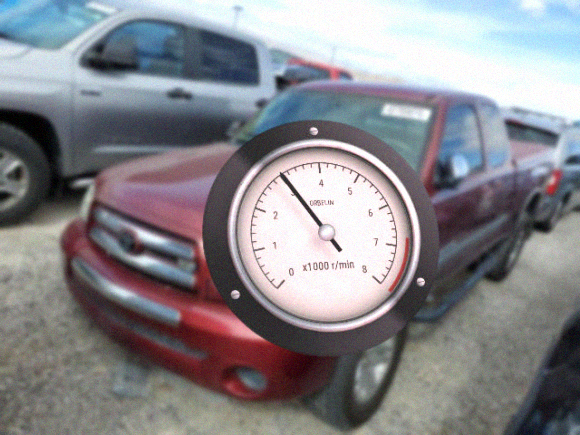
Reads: 3000 rpm
